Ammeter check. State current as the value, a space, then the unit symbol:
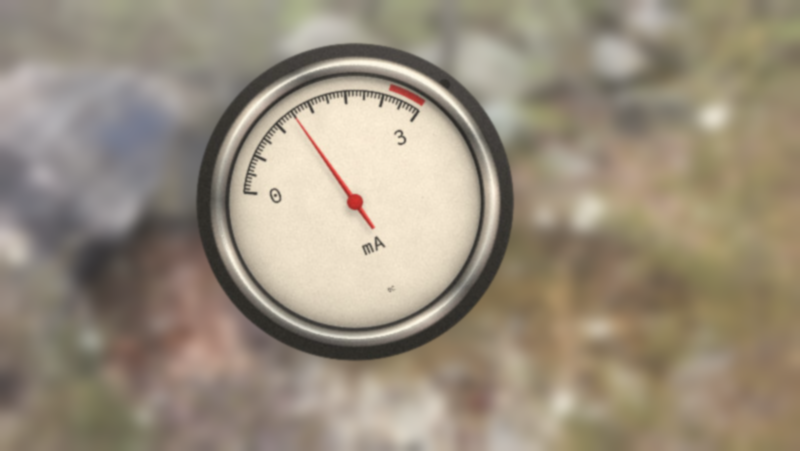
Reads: 1.25 mA
